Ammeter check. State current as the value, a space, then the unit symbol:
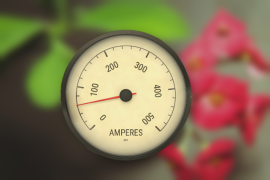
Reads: 60 A
